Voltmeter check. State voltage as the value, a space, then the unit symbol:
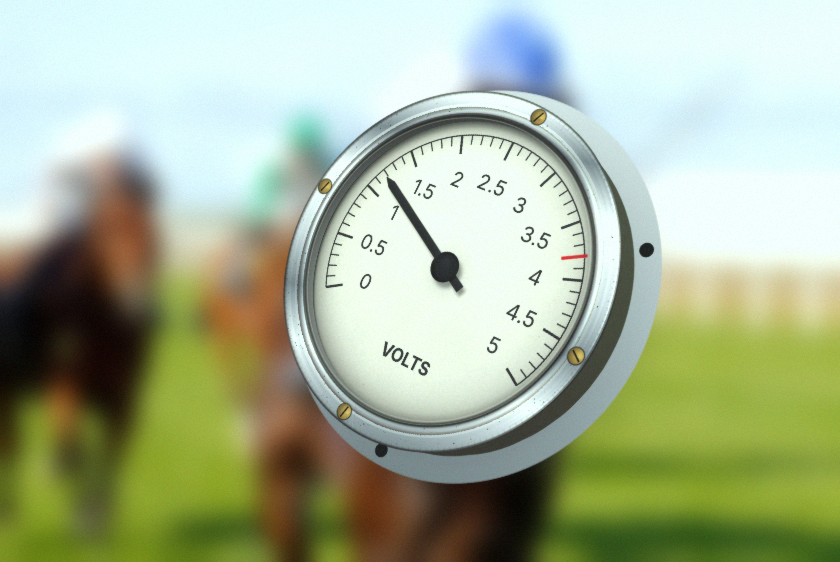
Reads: 1.2 V
